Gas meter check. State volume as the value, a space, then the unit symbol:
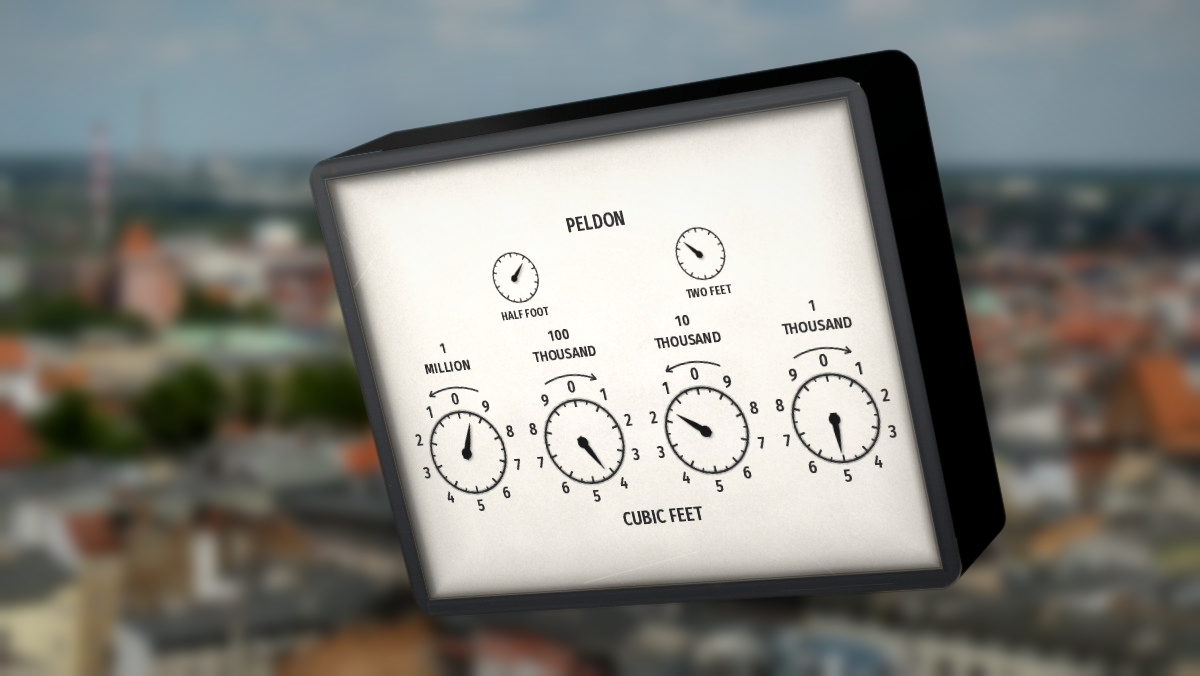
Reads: 941500 ft³
